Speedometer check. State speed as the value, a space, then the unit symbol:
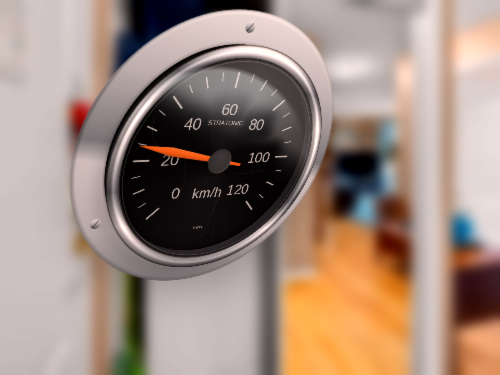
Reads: 25 km/h
